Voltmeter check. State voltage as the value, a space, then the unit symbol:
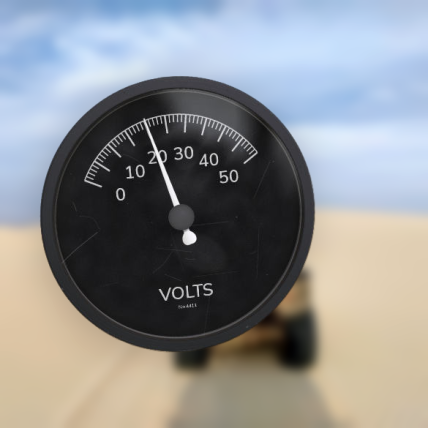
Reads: 20 V
